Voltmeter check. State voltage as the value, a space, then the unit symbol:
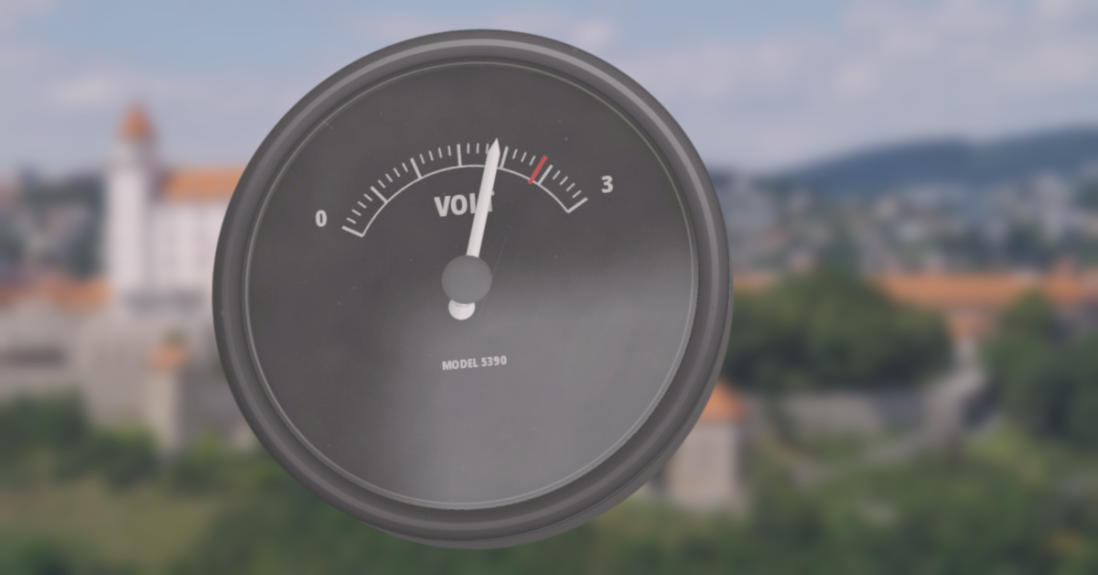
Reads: 1.9 V
